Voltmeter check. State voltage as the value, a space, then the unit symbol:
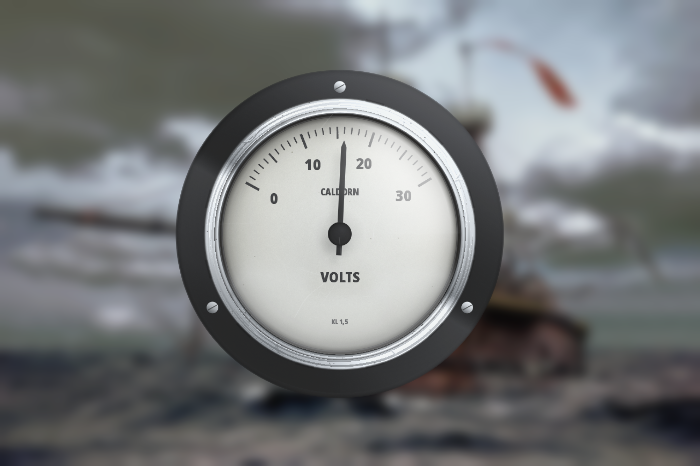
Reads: 16 V
